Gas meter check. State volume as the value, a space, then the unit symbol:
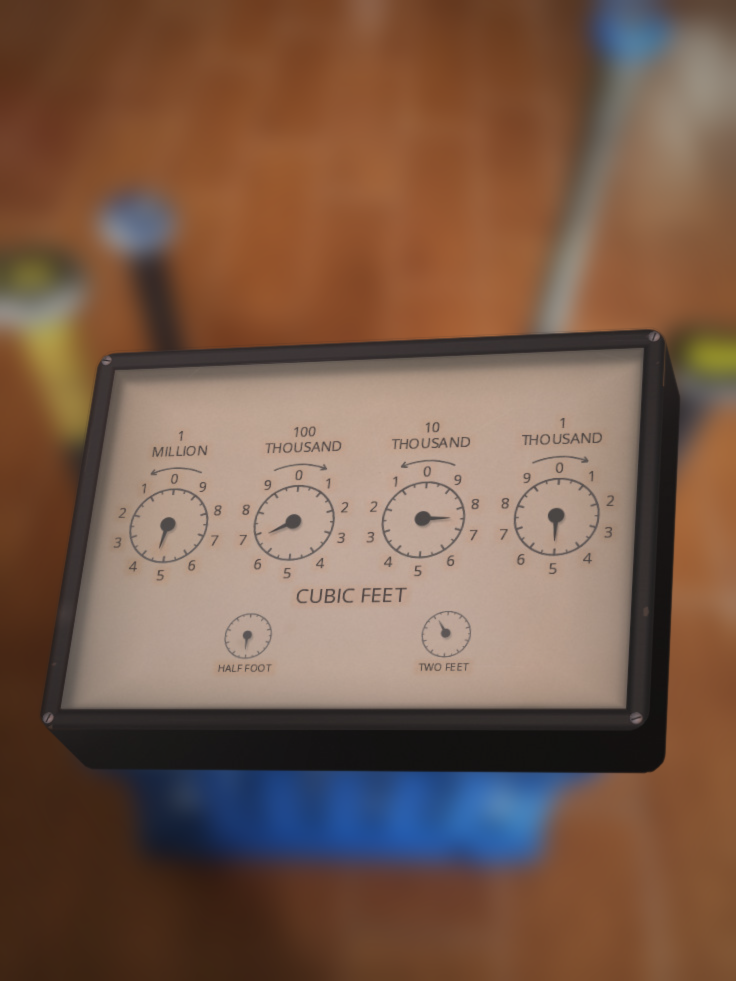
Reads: 467500 ft³
